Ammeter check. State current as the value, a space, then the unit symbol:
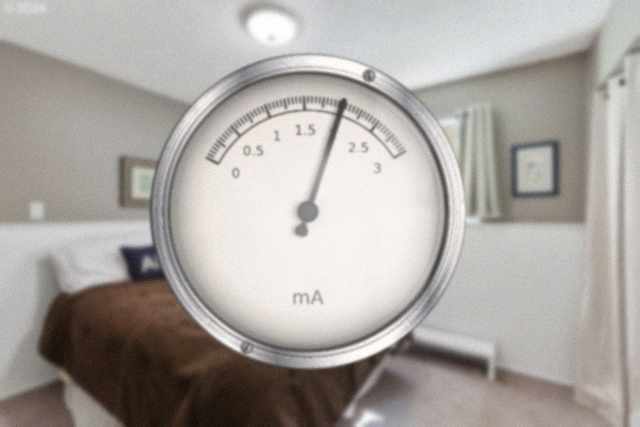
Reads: 2 mA
